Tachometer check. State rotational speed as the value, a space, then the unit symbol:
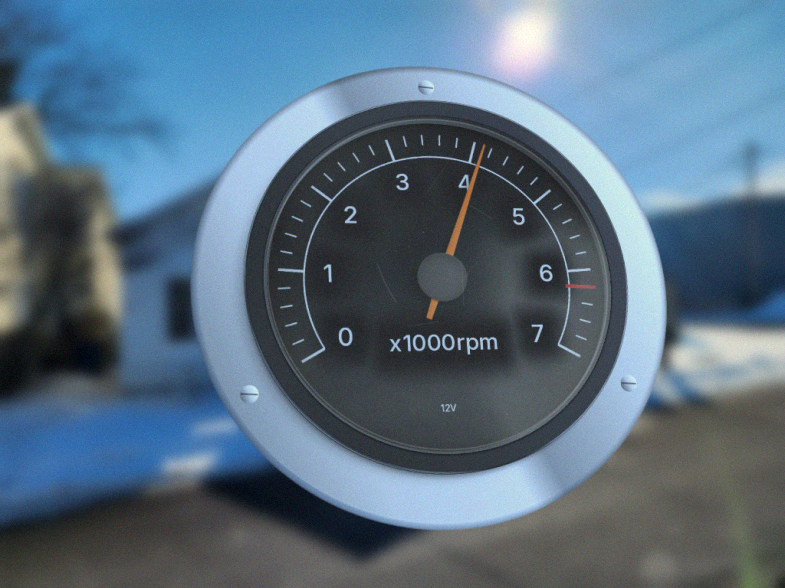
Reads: 4100 rpm
